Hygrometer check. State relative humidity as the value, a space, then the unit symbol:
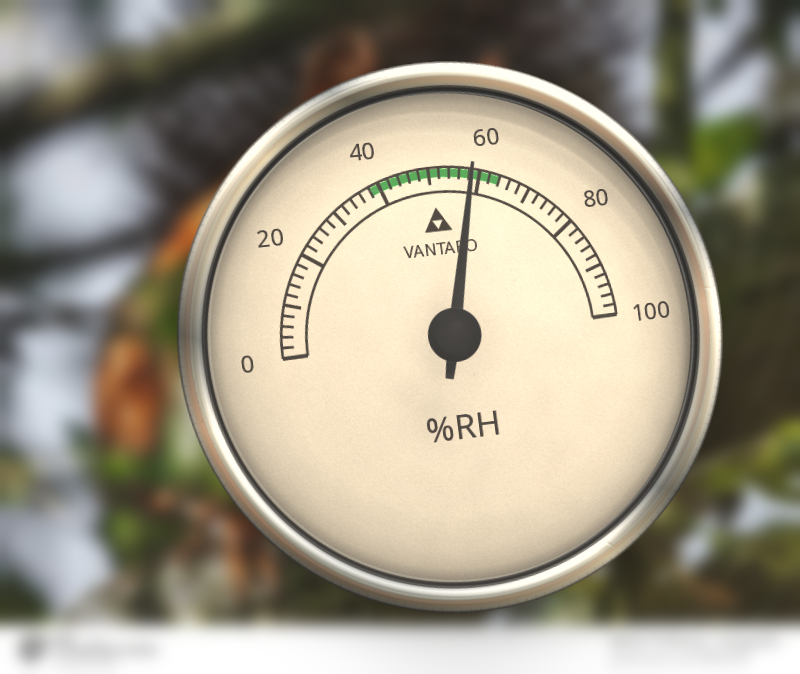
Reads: 58 %
